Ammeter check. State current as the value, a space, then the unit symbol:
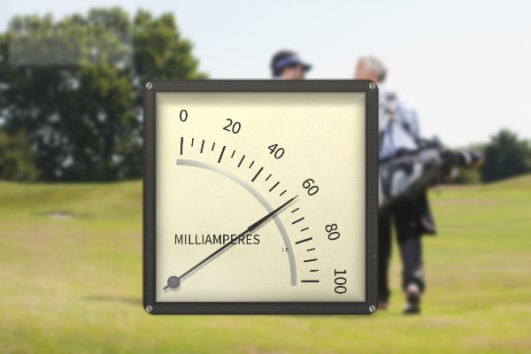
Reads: 60 mA
